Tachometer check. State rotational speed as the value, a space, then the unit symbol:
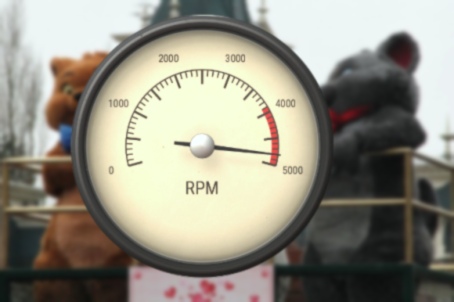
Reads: 4800 rpm
